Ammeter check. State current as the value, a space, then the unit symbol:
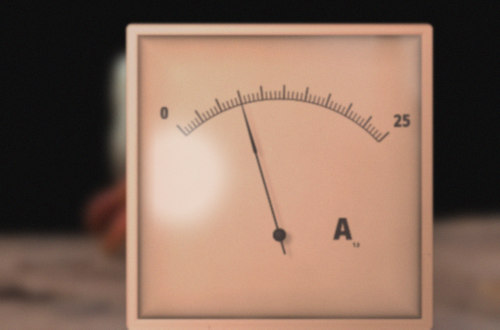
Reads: 7.5 A
